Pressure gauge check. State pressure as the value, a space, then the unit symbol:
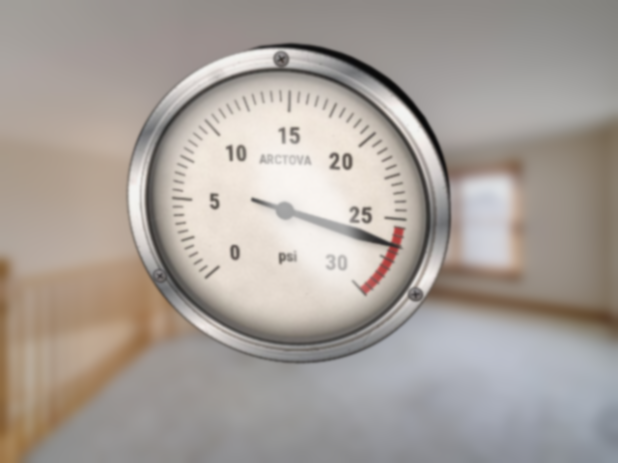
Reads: 26.5 psi
